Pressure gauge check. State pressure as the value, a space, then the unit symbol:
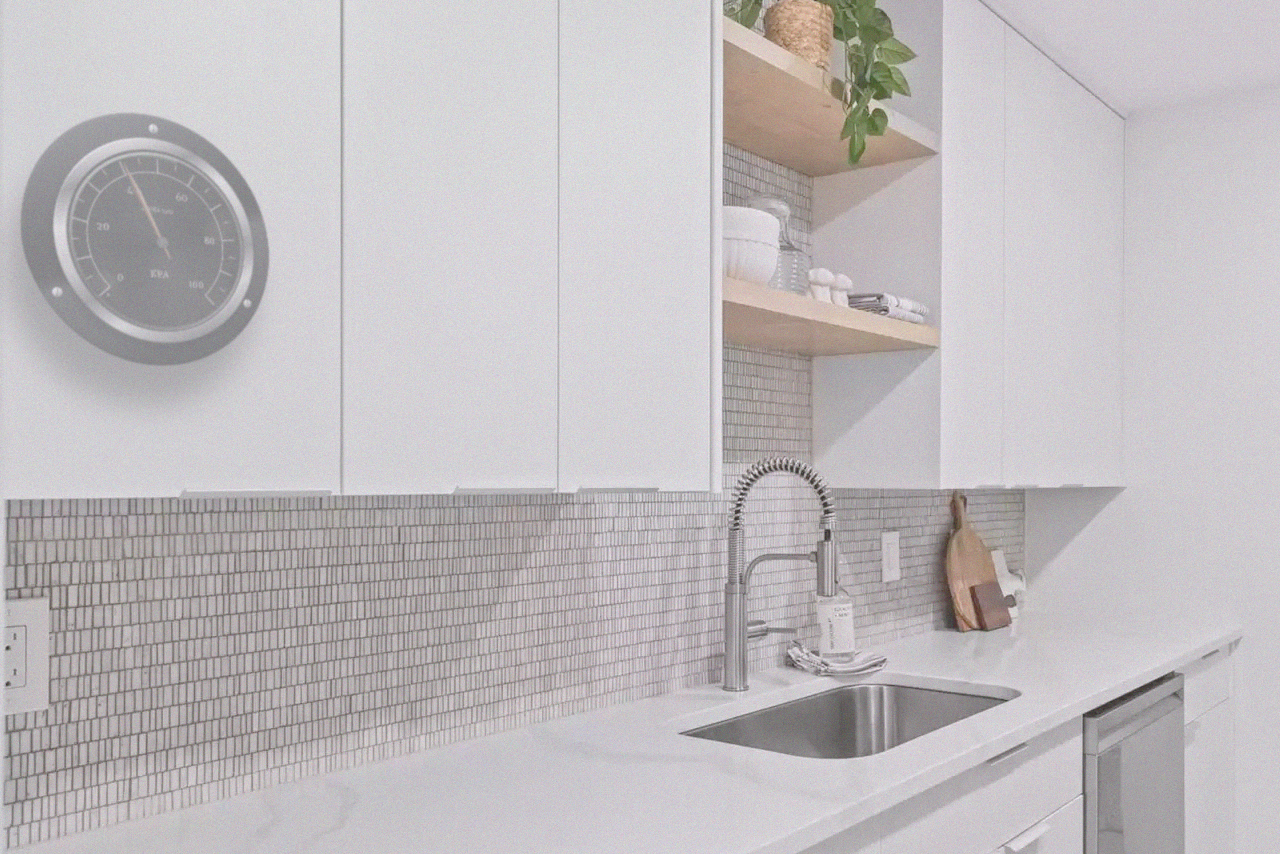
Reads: 40 kPa
